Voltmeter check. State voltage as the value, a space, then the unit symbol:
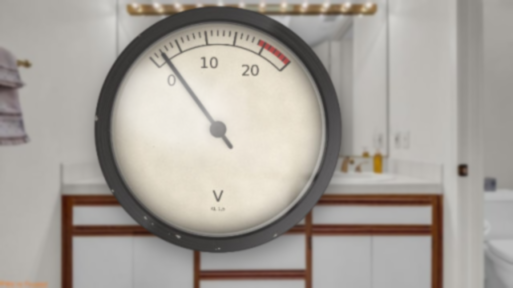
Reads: 2 V
